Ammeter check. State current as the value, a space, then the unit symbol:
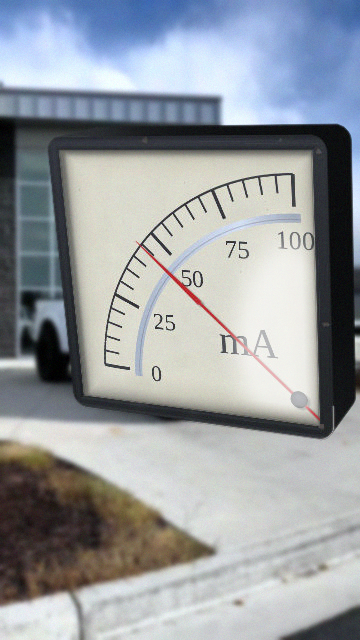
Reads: 45 mA
